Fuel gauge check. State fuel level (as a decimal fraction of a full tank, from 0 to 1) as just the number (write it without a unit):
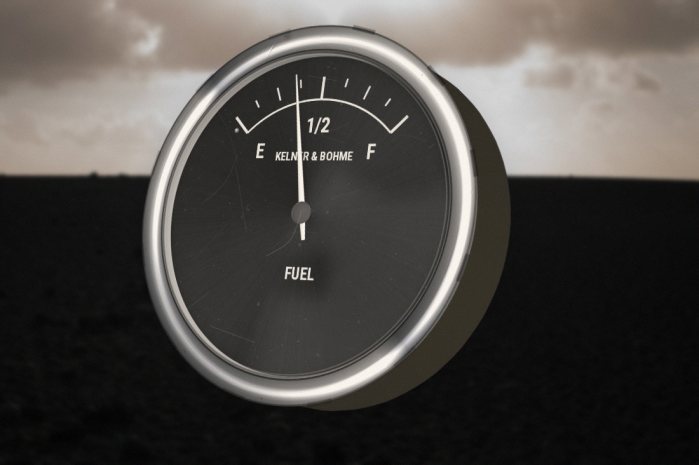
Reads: 0.375
